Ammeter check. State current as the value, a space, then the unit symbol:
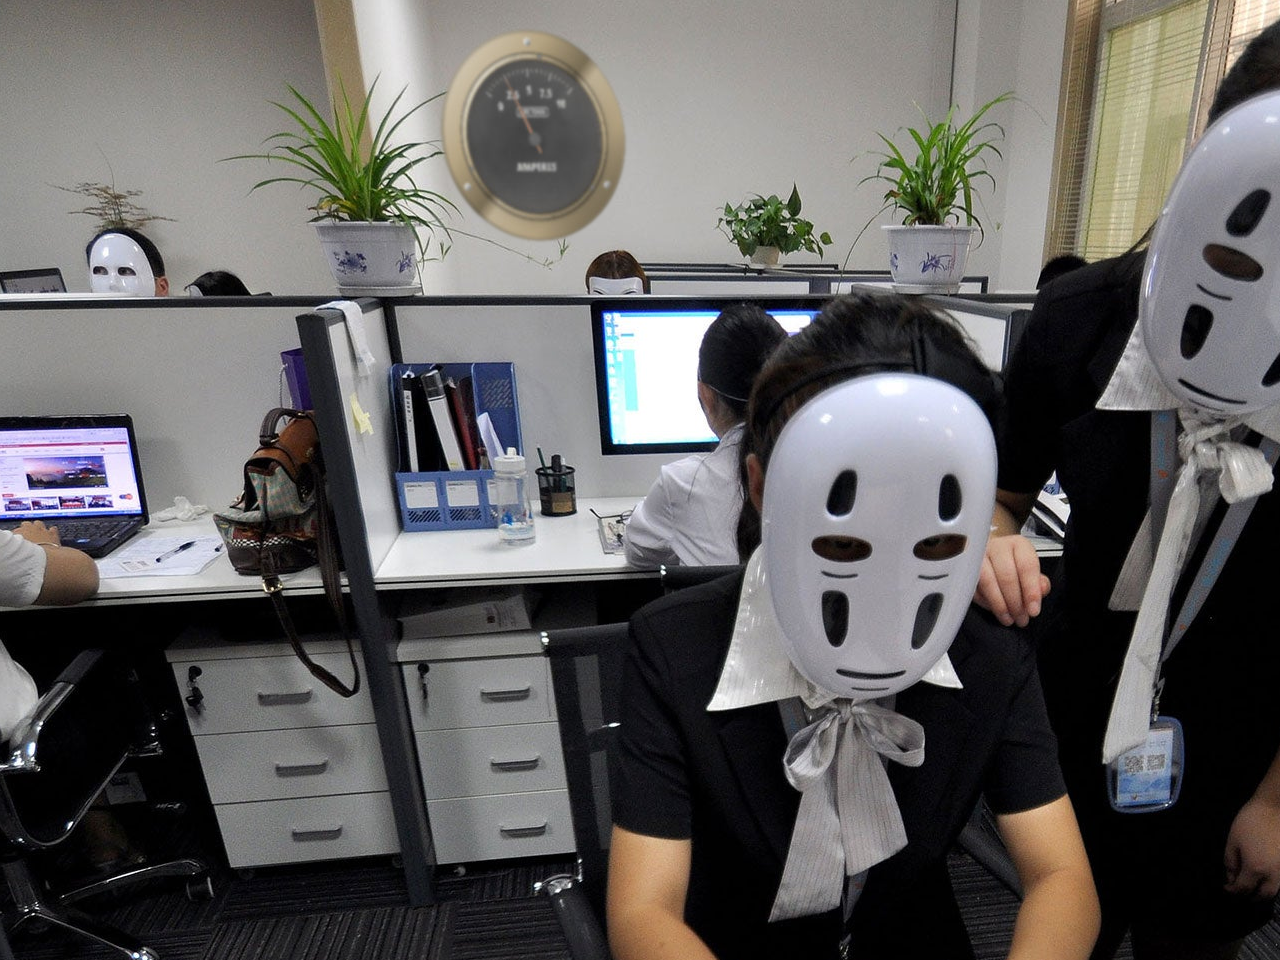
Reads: 2.5 A
